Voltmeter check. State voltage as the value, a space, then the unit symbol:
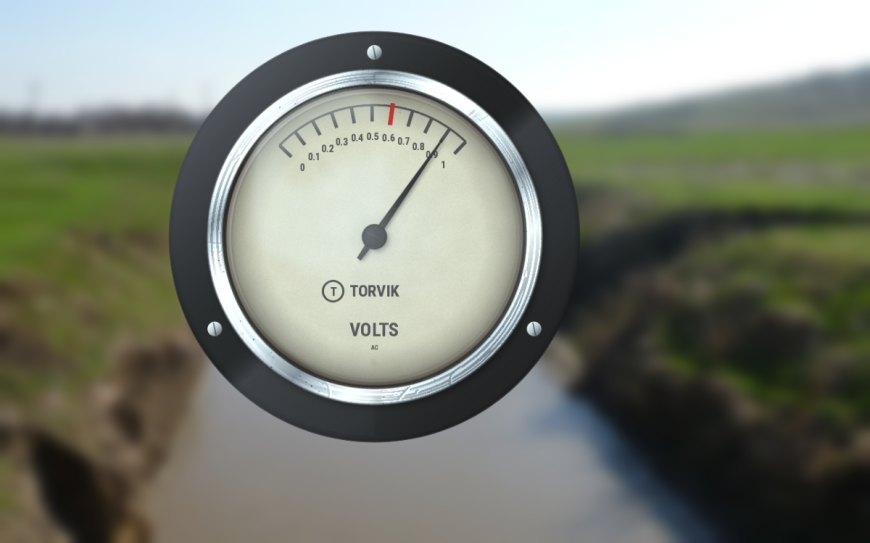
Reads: 0.9 V
